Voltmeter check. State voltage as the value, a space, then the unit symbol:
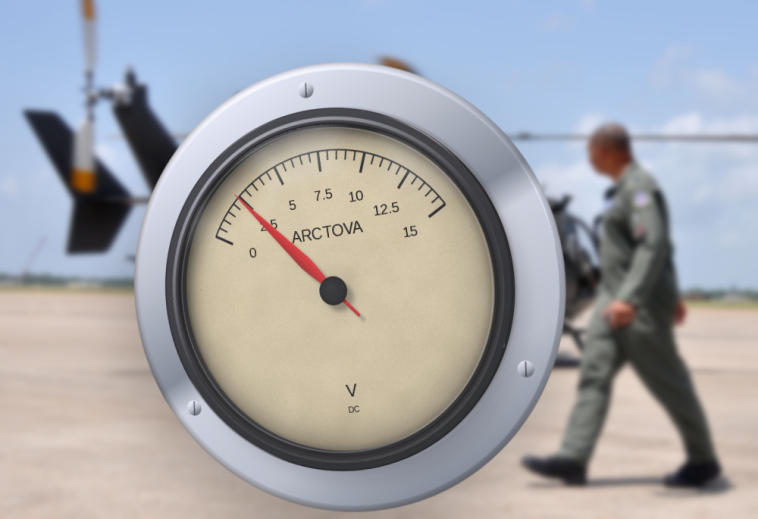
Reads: 2.5 V
